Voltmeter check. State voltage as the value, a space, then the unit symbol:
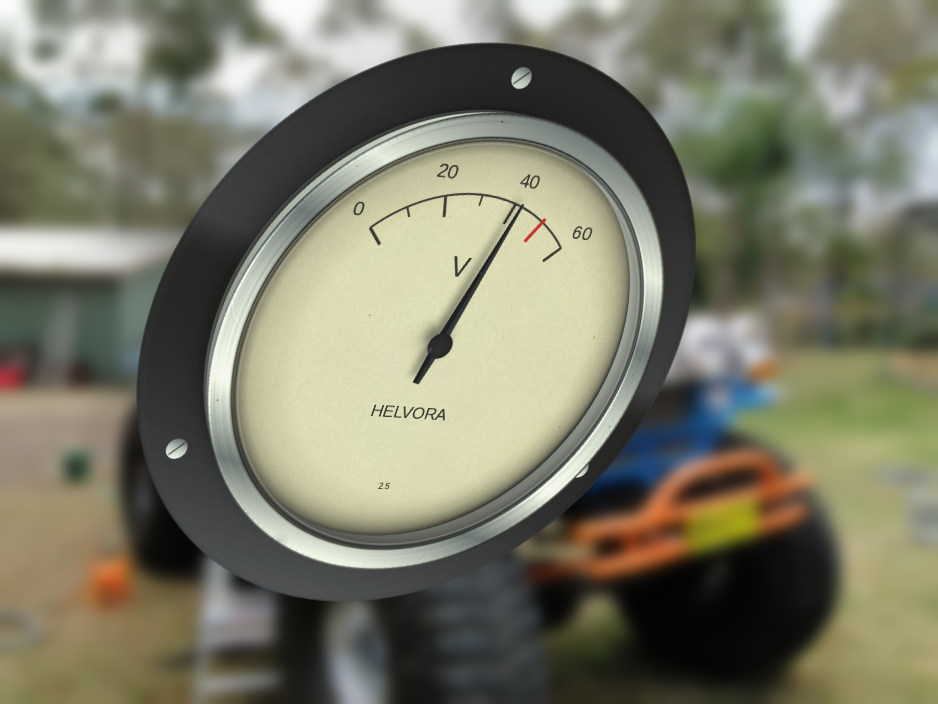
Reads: 40 V
